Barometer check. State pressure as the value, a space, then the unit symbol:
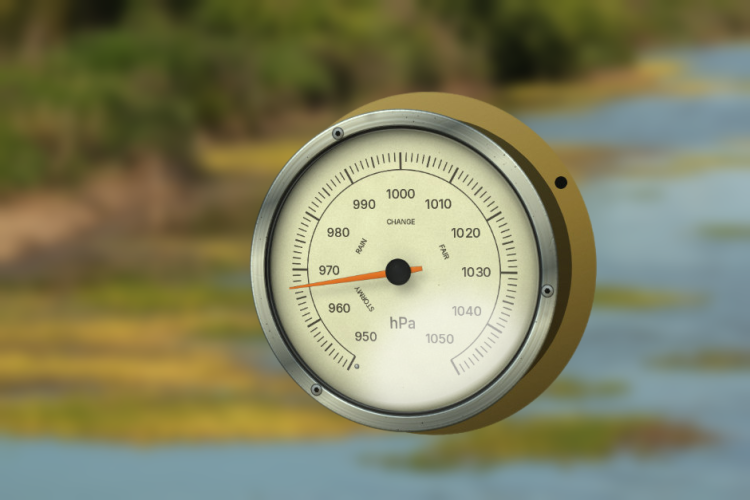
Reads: 967 hPa
